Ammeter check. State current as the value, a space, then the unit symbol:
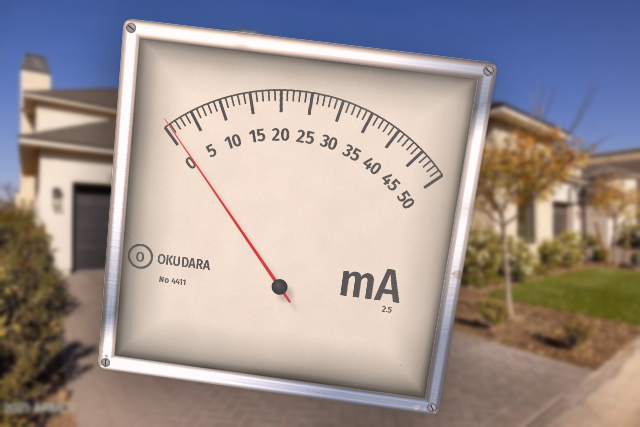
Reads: 1 mA
